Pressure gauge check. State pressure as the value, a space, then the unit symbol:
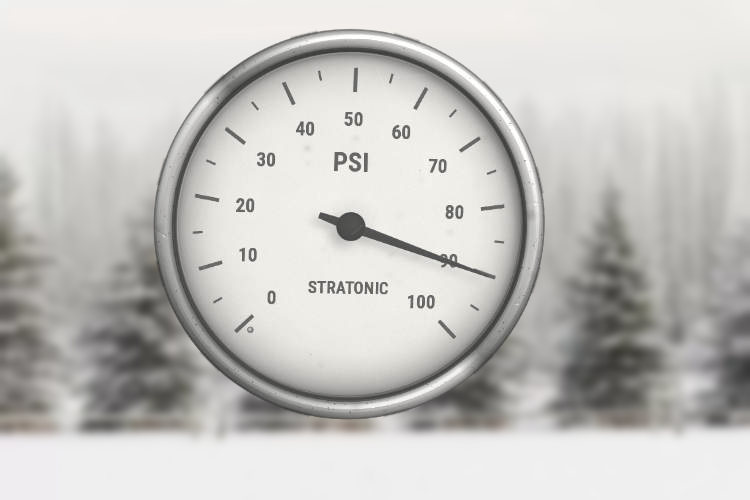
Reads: 90 psi
